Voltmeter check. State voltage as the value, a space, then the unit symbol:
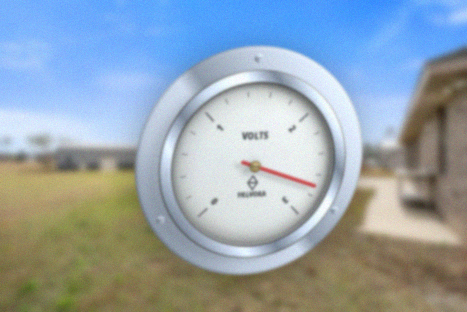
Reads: 2.7 V
